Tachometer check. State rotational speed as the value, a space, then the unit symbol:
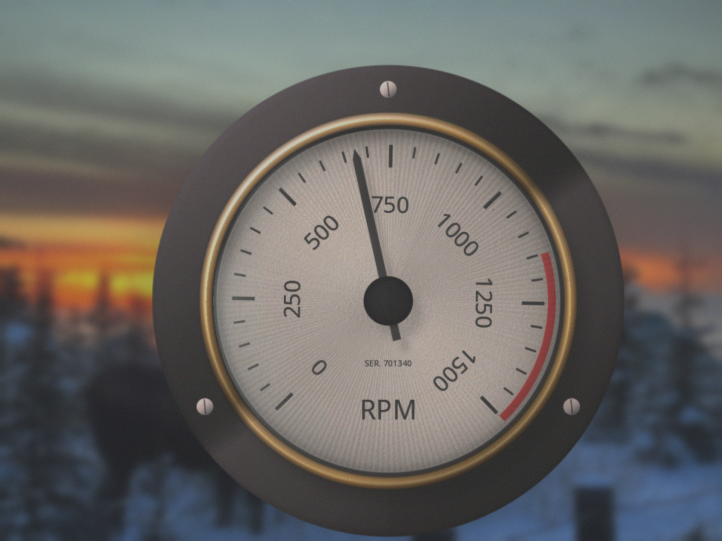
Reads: 675 rpm
